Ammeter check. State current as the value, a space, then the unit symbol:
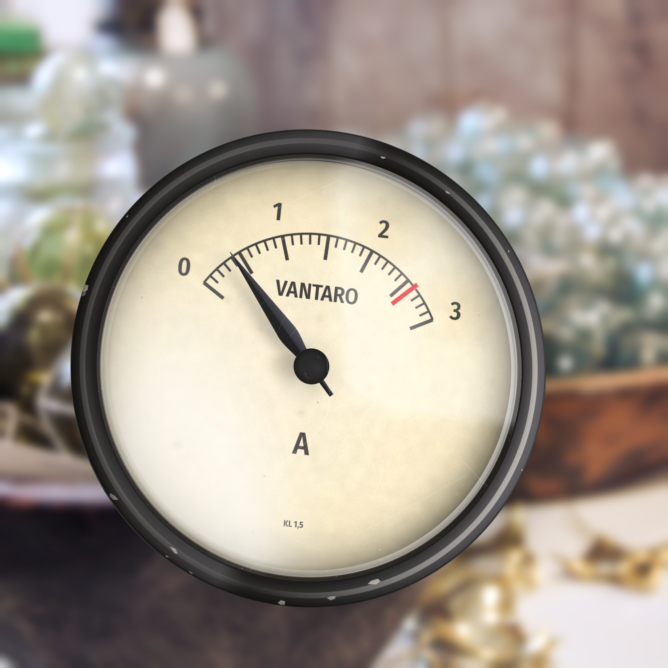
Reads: 0.4 A
